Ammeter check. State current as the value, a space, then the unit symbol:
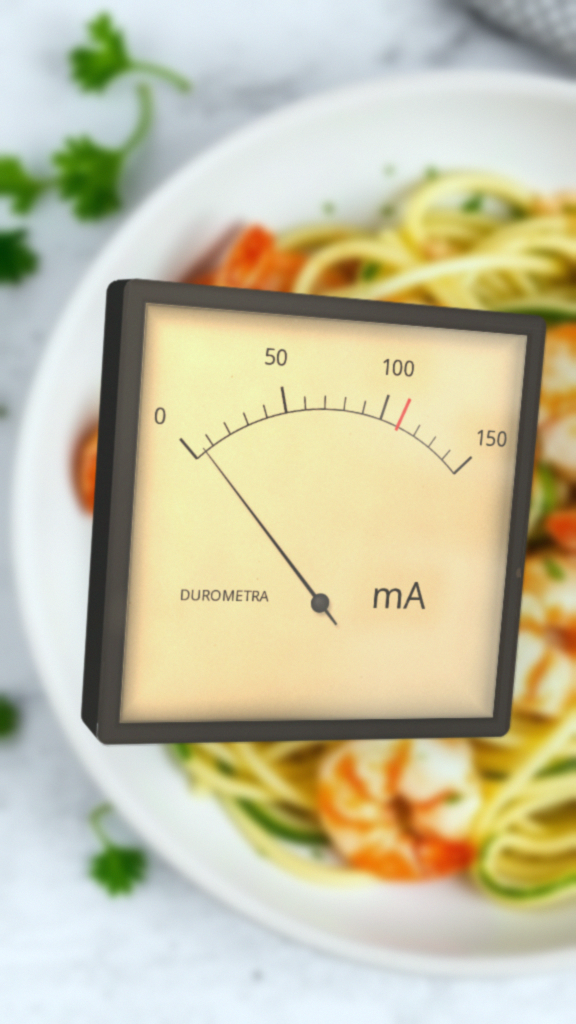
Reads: 5 mA
